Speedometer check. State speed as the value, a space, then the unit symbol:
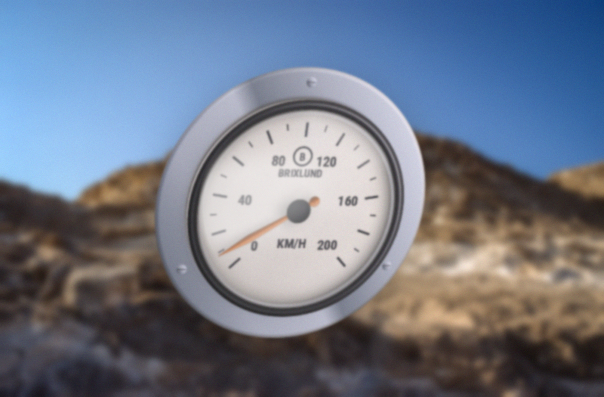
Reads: 10 km/h
